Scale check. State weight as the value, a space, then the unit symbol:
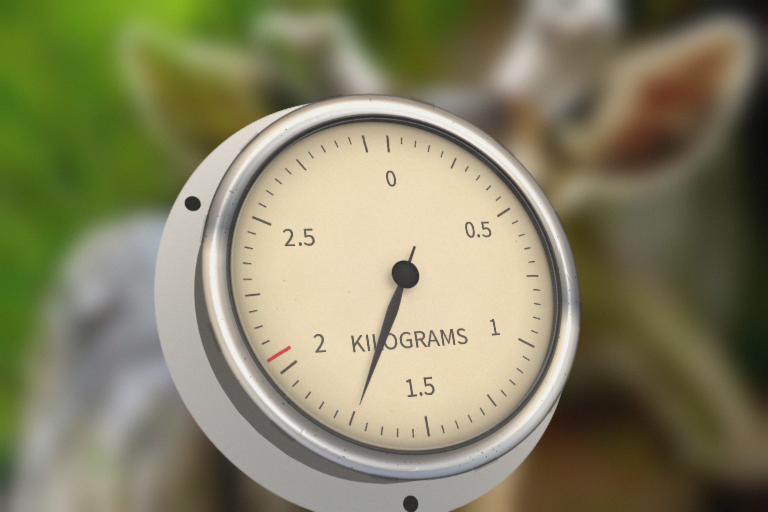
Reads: 1.75 kg
